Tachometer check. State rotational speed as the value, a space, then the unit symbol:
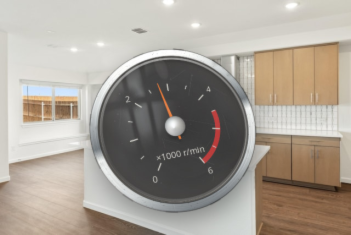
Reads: 2750 rpm
